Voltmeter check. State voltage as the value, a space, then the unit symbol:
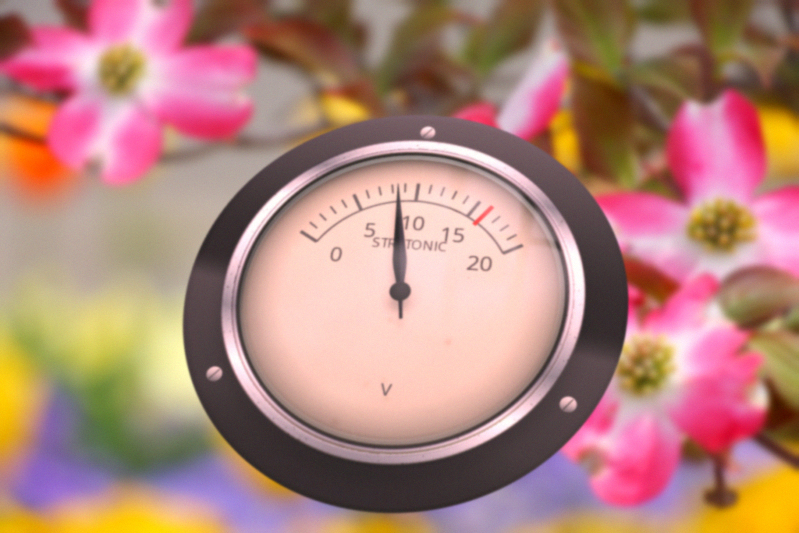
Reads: 8.5 V
